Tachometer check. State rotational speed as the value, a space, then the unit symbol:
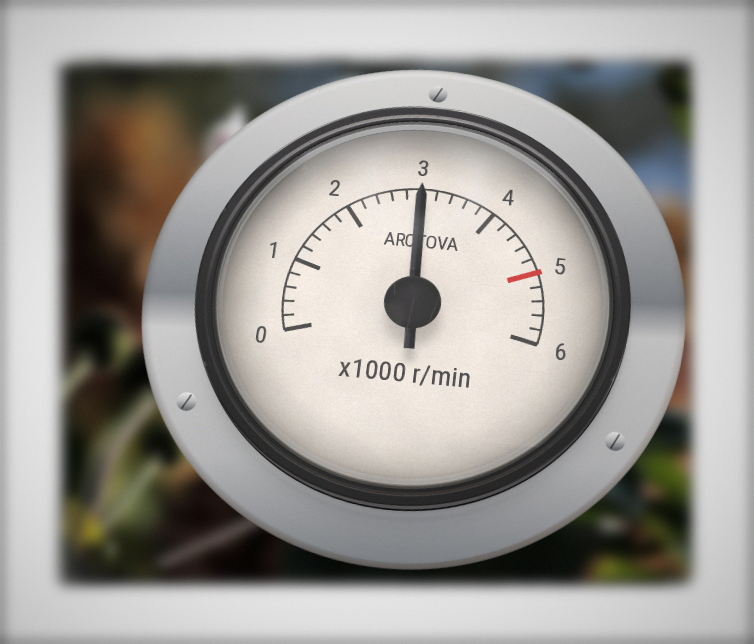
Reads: 3000 rpm
